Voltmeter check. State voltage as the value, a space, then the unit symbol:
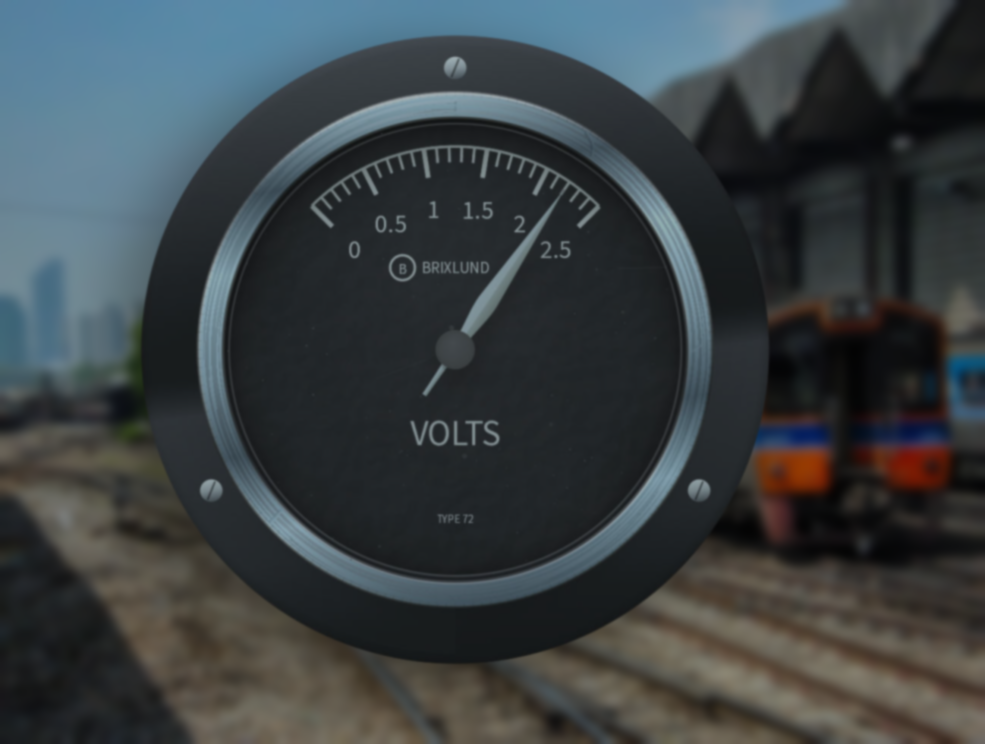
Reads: 2.2 V
